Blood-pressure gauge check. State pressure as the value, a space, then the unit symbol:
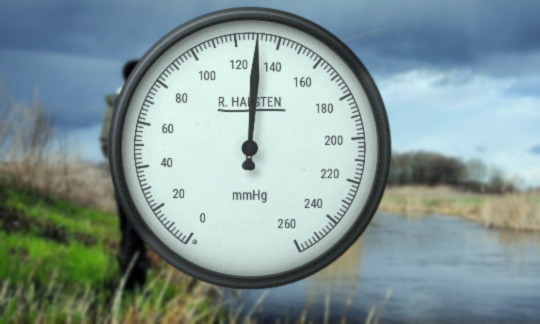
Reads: 130 mmHg
